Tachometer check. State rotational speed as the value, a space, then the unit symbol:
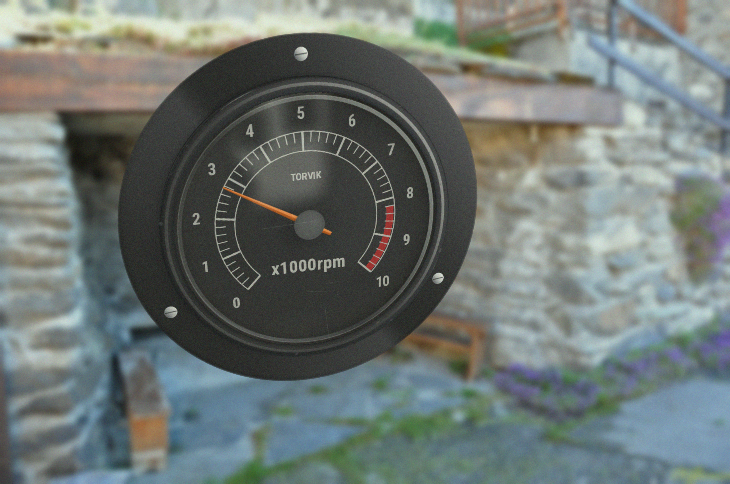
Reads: 2800 rpm
